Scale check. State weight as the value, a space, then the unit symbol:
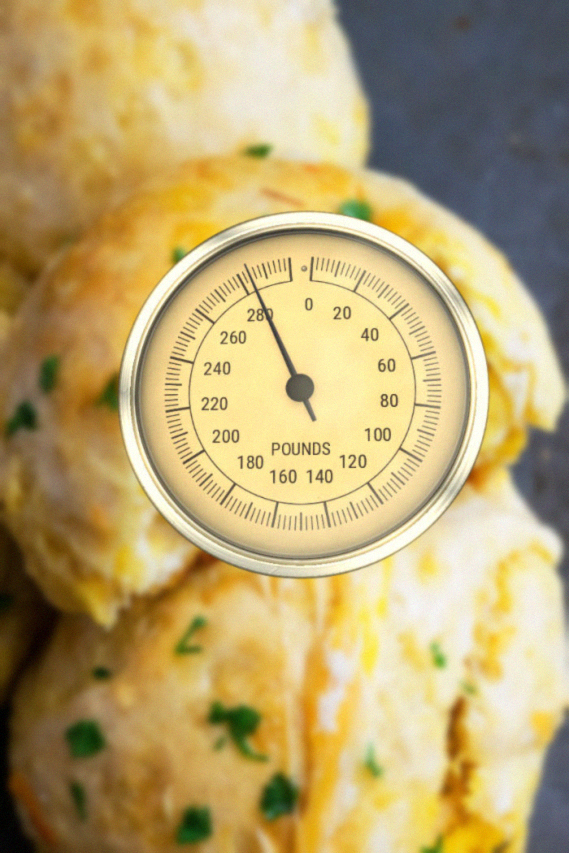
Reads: 284 lb
